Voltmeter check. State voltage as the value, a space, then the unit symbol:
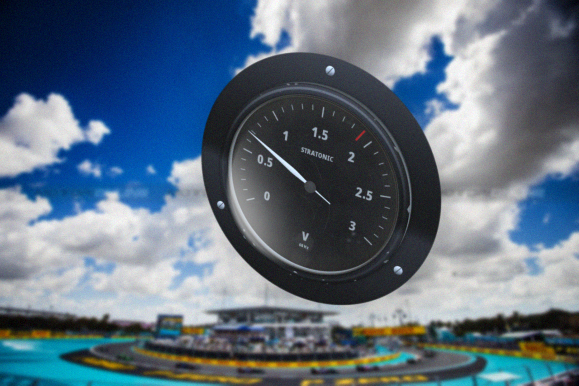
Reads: 0.7 V
